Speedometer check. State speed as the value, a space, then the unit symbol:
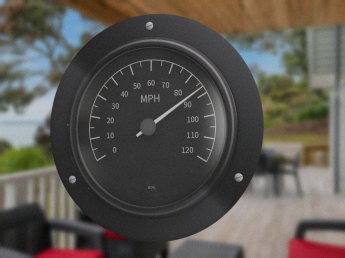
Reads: 87.5 mph
